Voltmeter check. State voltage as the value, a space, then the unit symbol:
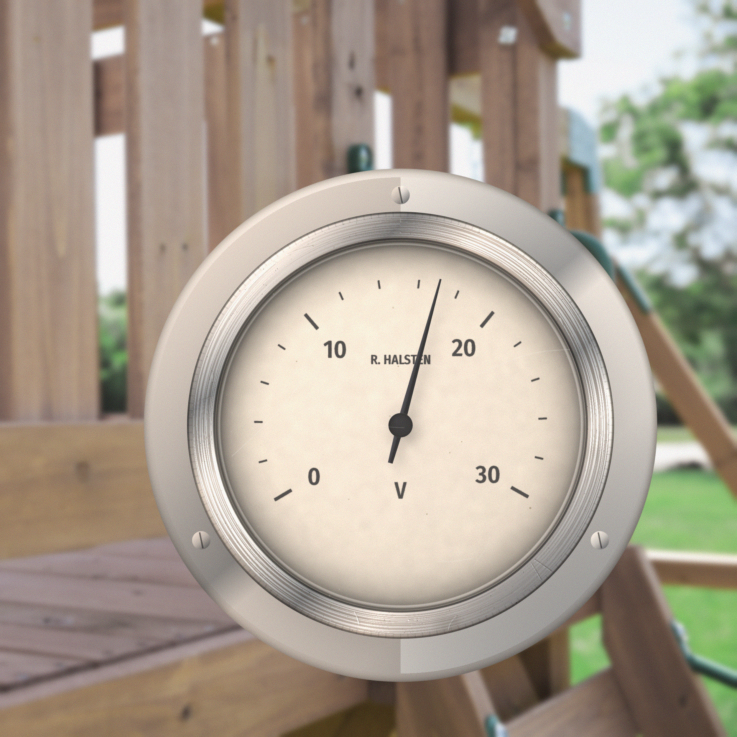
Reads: 17 V
